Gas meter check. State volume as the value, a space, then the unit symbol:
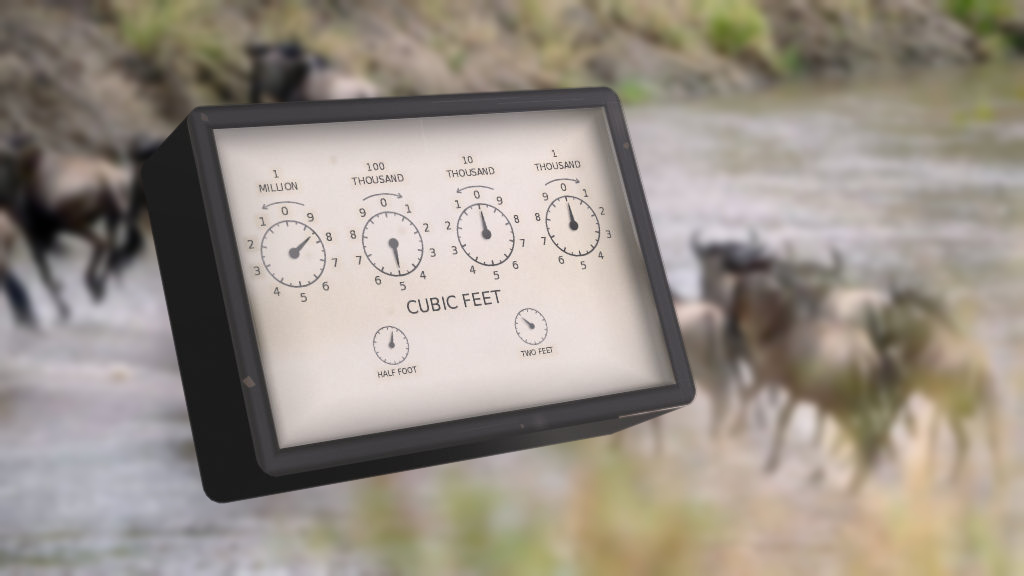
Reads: 850000 ft³
